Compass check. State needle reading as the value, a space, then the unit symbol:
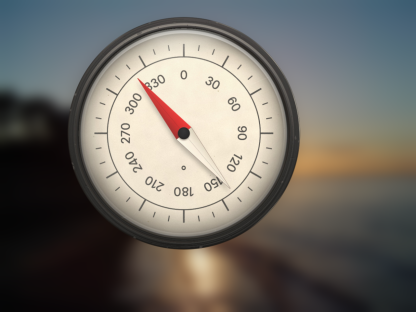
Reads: 320 °
